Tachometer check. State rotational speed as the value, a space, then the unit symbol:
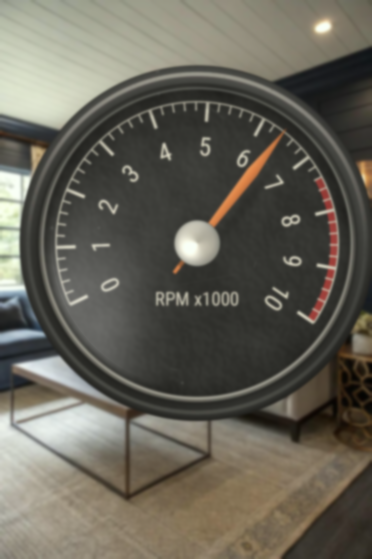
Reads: 6400 rpm
